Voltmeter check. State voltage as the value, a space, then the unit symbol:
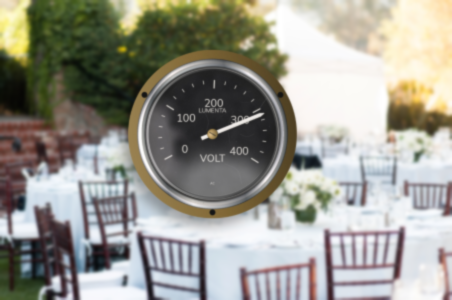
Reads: 310 V
